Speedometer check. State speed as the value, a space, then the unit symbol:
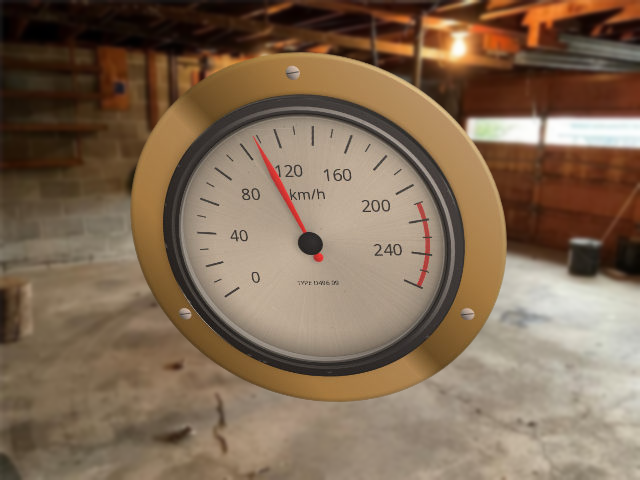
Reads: 110 km/h
